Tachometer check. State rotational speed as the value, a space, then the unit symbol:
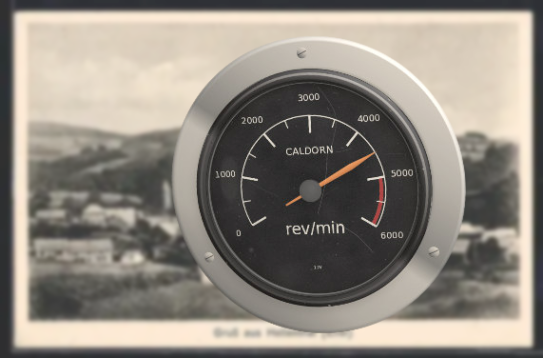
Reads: 4500 rpm
